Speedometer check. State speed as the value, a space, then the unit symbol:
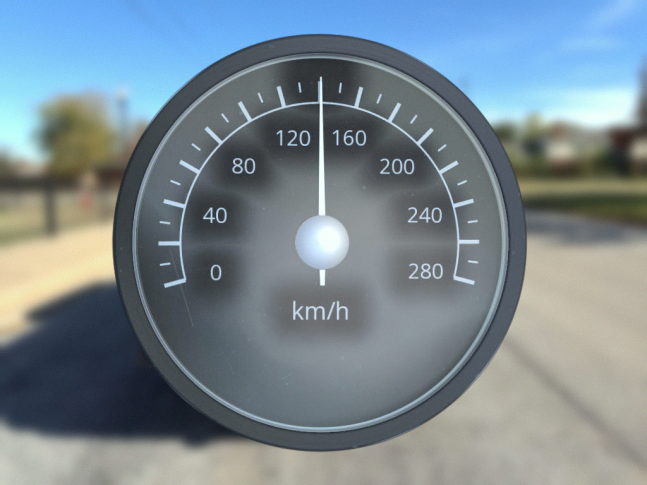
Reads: 140 km/h
